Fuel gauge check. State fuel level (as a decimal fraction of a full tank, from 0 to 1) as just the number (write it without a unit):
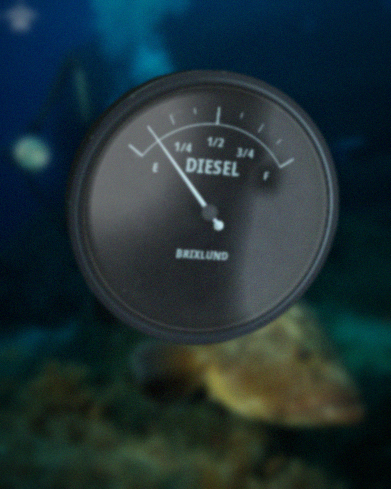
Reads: 0.125
